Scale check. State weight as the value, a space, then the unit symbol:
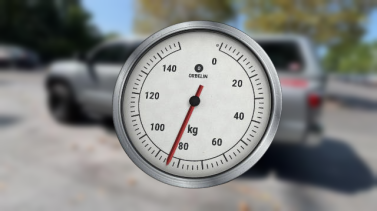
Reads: 84 kg
